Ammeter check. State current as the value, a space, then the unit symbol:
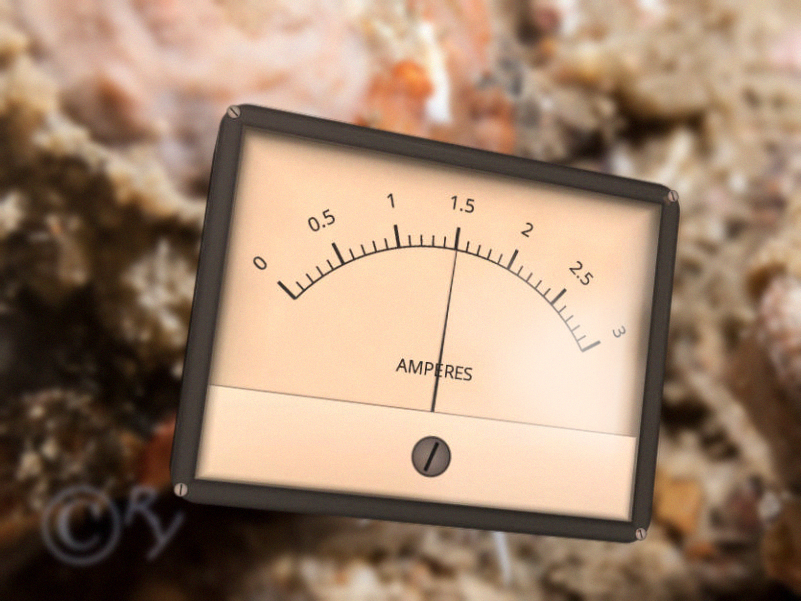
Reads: 1.5 A
